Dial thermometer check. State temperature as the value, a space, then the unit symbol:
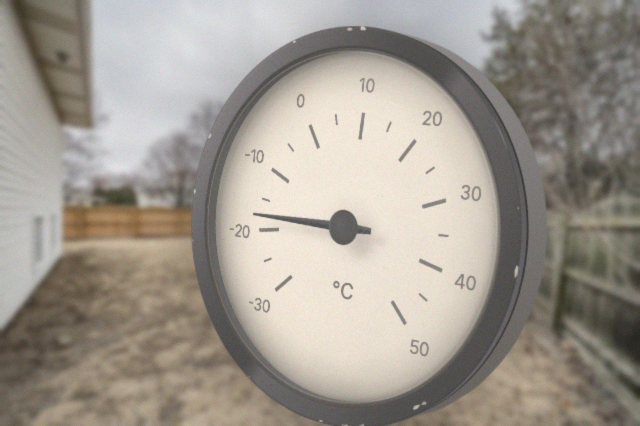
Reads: -17.5 °C
